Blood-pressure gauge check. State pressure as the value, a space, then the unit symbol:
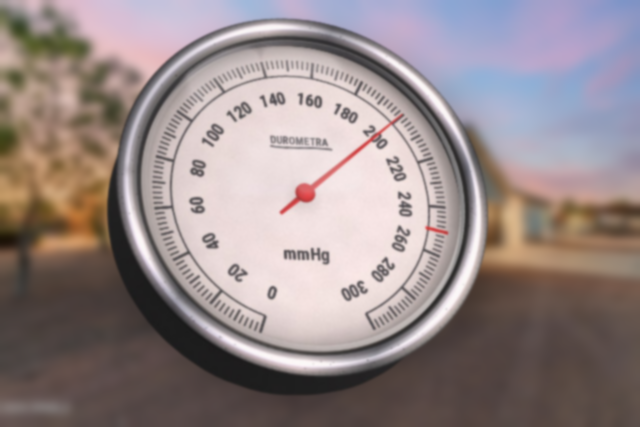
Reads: 200 mmHg
